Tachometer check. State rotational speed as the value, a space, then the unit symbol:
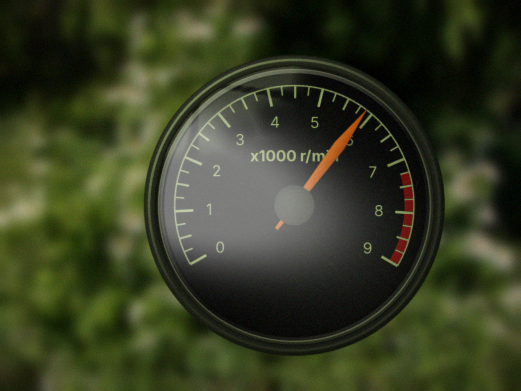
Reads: 5875 rpm
